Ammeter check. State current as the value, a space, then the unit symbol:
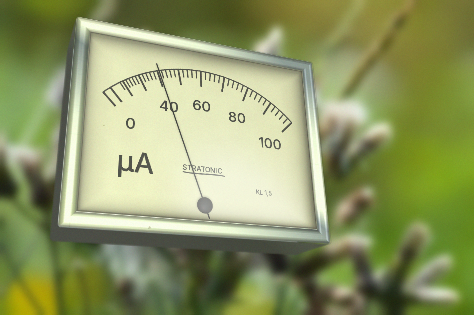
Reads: 40 µA
